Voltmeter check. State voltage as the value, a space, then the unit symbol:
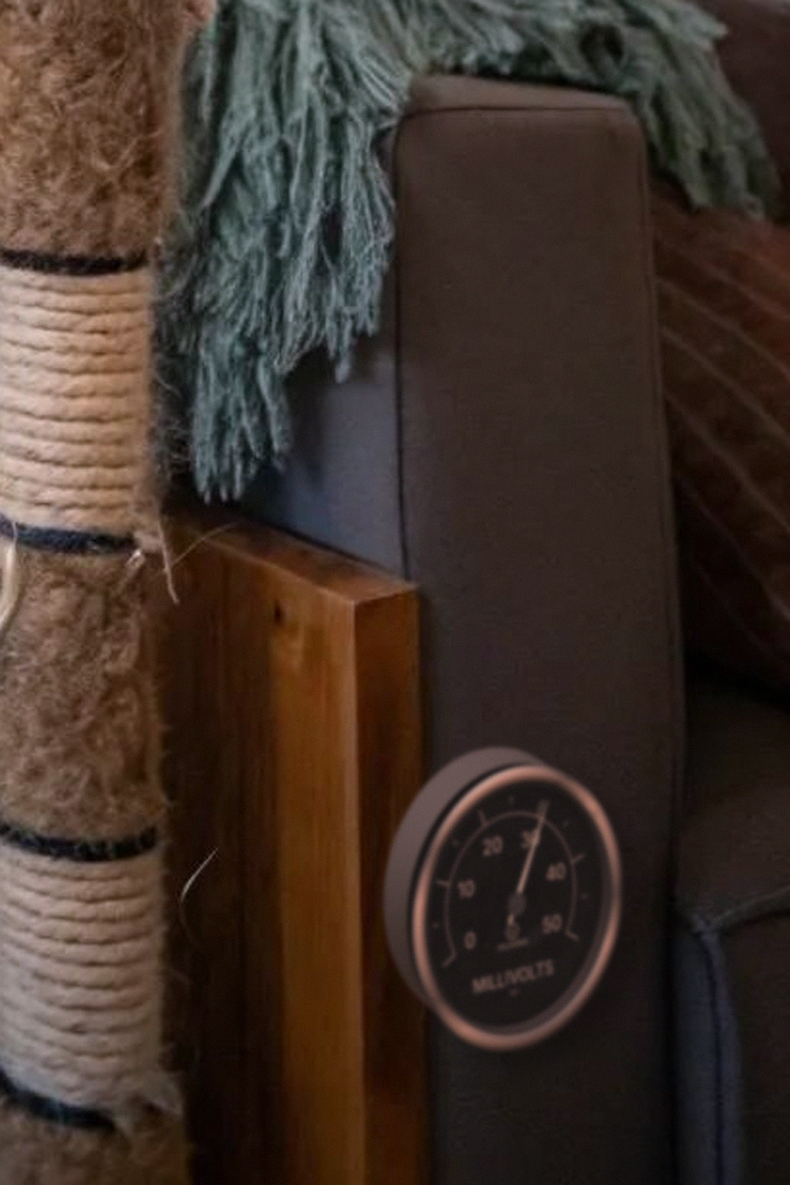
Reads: 30 mV
